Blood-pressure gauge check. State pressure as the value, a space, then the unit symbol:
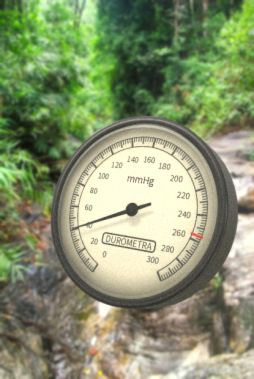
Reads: 40 mmHg
